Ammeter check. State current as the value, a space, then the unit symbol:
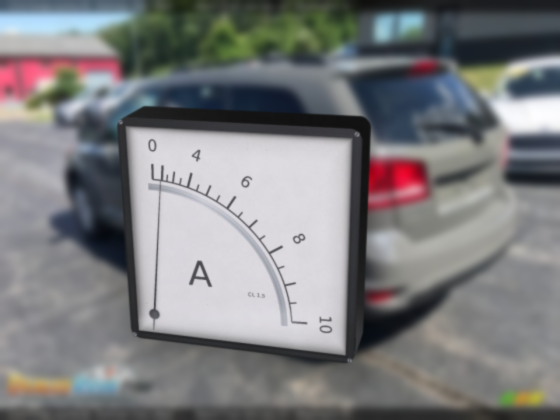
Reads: 2 A
